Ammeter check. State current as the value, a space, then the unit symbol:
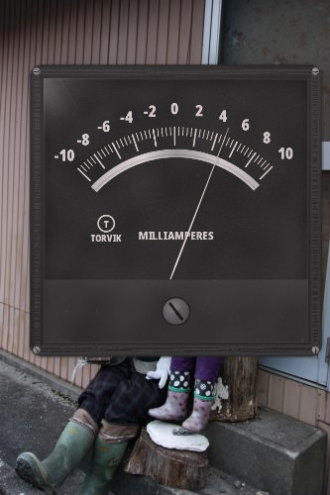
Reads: 4.8 mA
